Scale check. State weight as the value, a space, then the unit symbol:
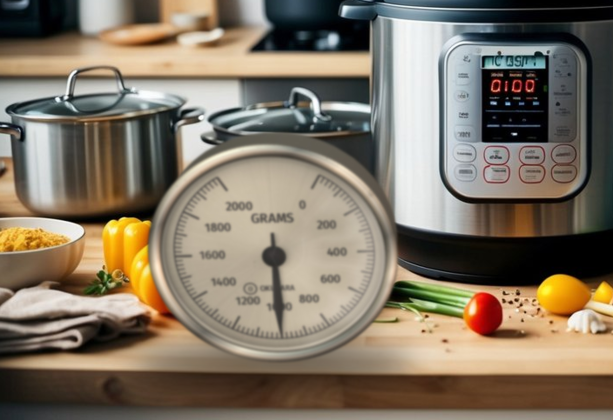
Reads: 1000 g
